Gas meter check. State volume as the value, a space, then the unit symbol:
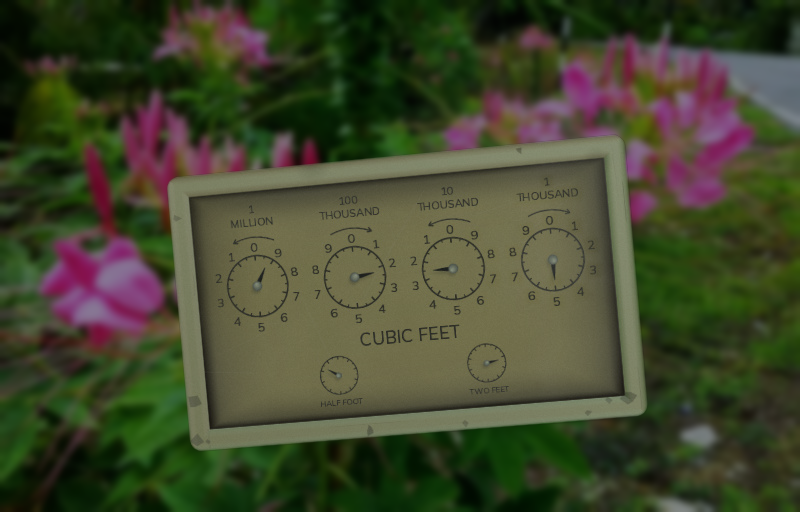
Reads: 922500 ft³
